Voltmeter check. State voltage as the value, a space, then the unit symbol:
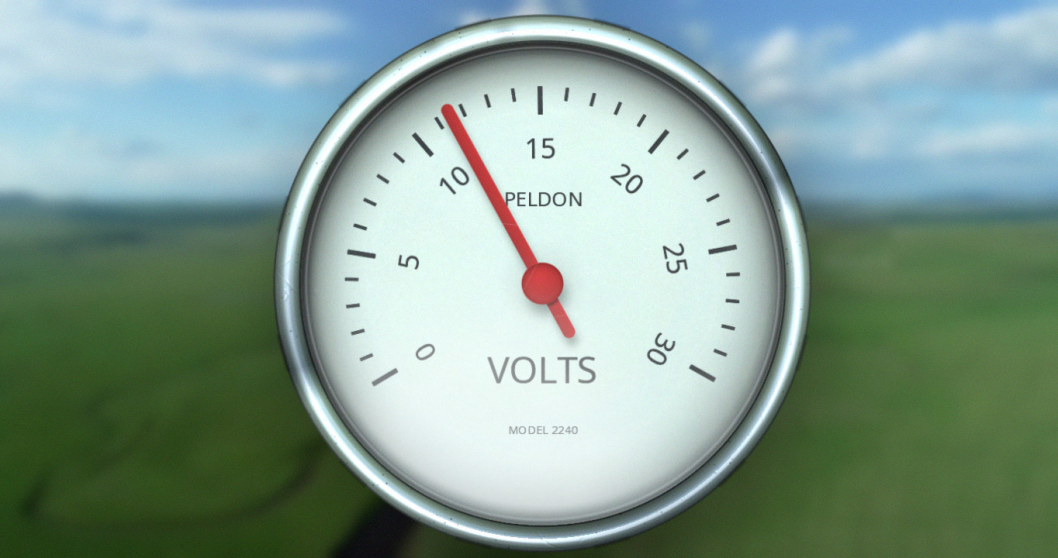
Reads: 11.5 V
